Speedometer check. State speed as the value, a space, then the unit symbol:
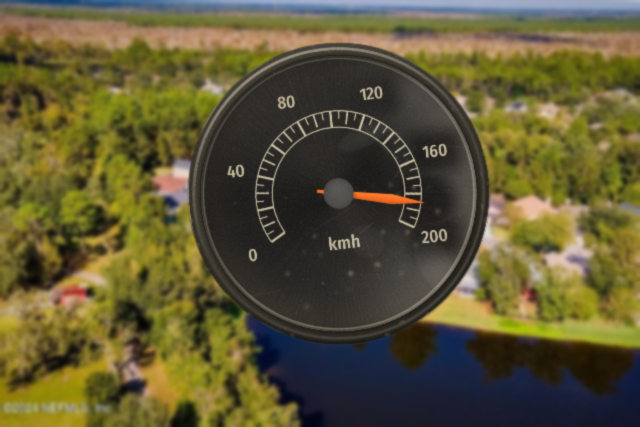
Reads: 185 km/h
